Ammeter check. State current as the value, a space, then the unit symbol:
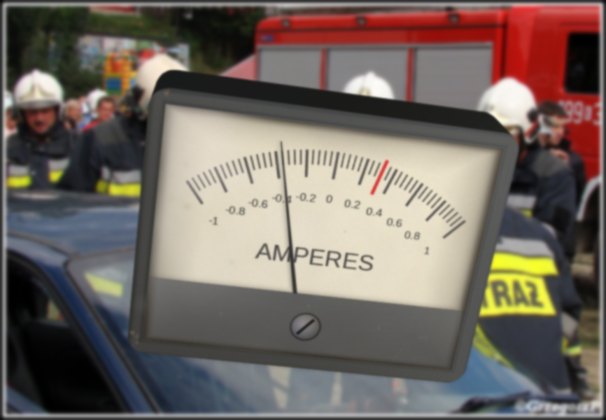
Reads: -0.36 A
